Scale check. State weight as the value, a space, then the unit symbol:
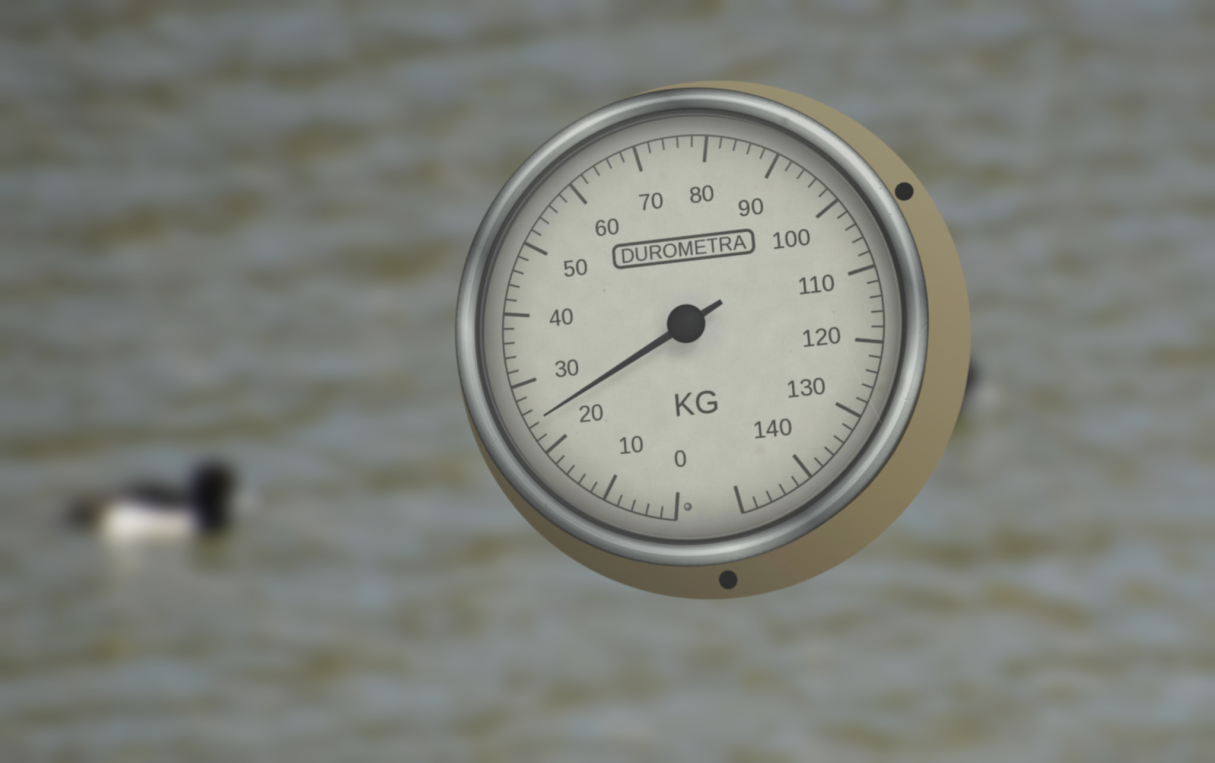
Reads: 24 kg
